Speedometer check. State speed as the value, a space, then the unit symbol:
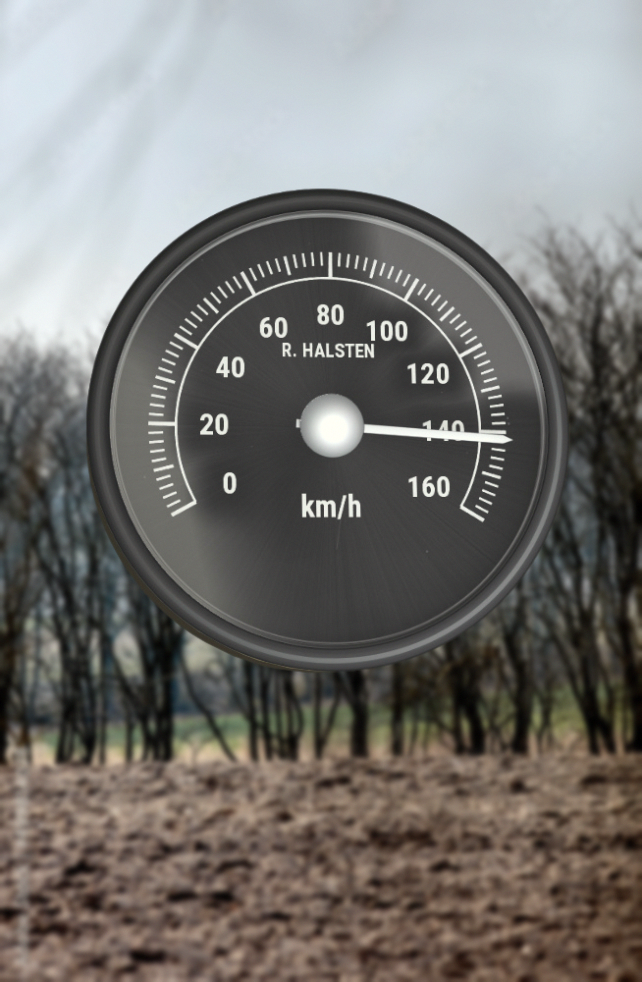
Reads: 142 km/h
